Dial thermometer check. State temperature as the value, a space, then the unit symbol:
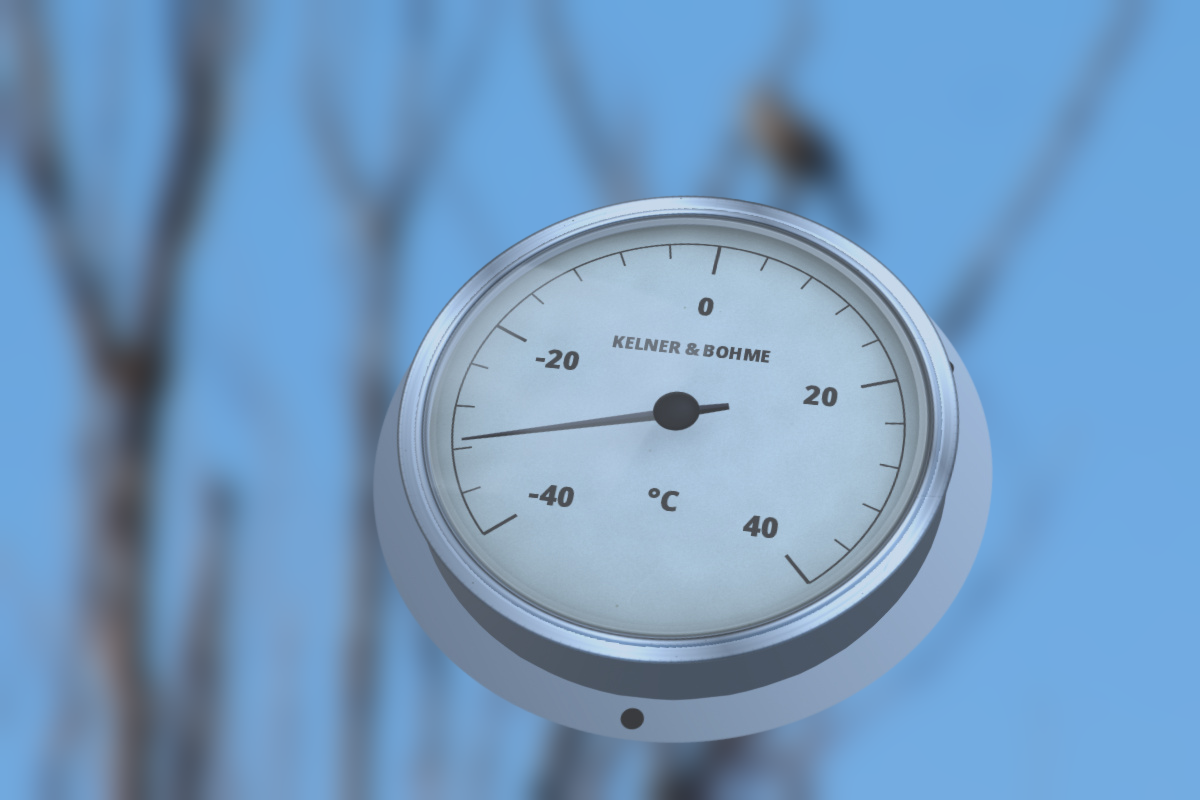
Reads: -32 °C
